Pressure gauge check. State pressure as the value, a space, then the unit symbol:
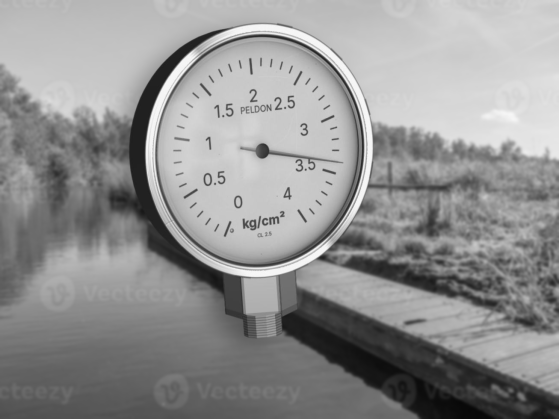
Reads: 3.4 kg/cm²
